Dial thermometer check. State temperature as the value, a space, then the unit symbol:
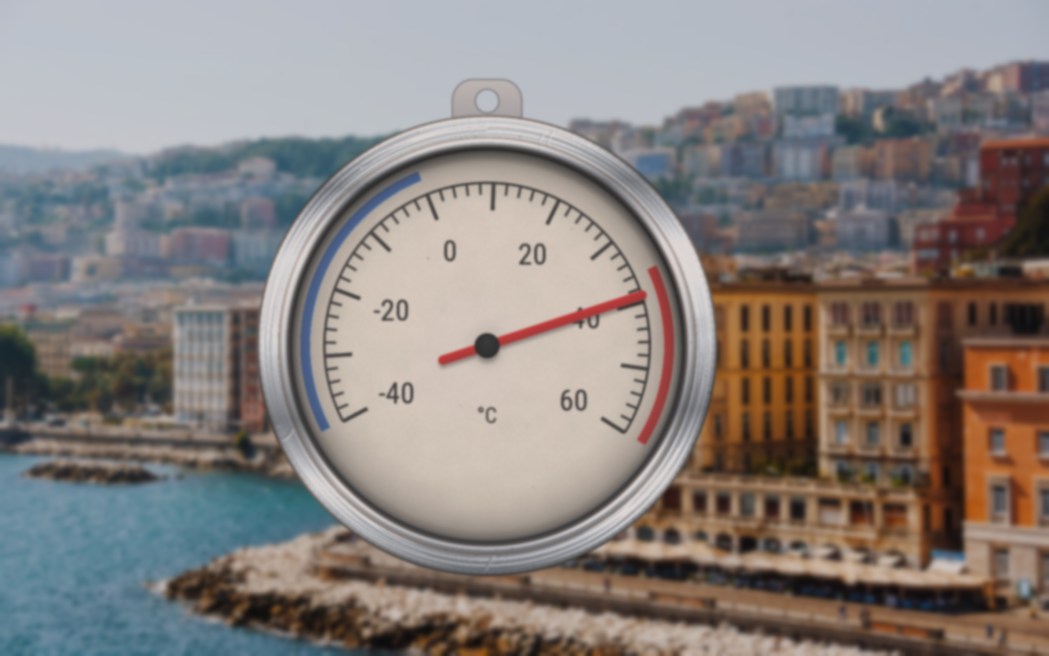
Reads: 39 °C
